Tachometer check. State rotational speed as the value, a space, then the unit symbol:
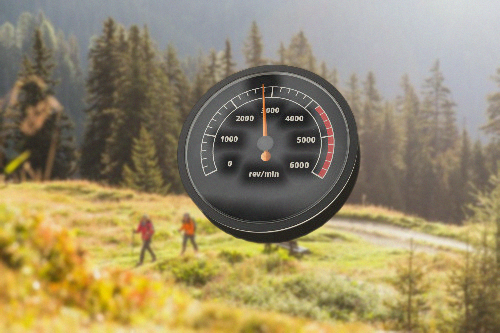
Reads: 2800 rpm
